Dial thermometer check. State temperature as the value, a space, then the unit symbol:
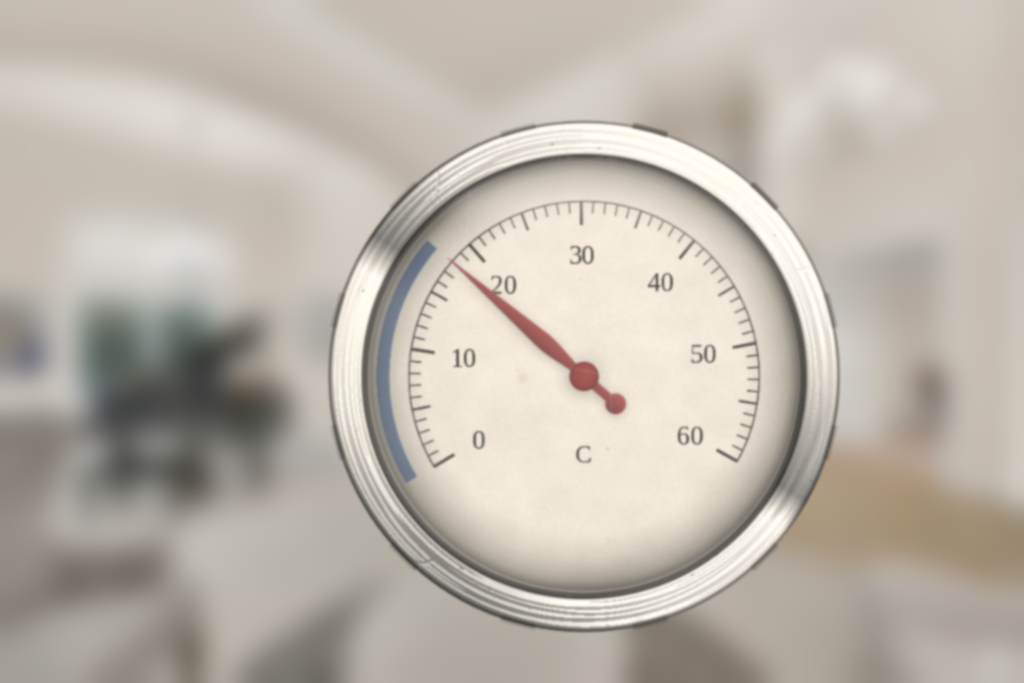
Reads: 18 °C
